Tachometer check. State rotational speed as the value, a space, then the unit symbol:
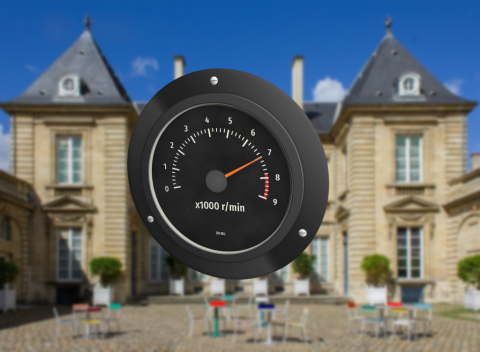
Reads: 7000 rpm
